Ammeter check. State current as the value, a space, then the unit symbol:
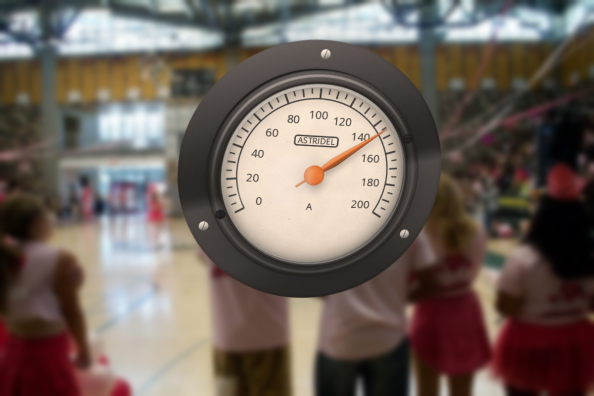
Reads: 145 A
